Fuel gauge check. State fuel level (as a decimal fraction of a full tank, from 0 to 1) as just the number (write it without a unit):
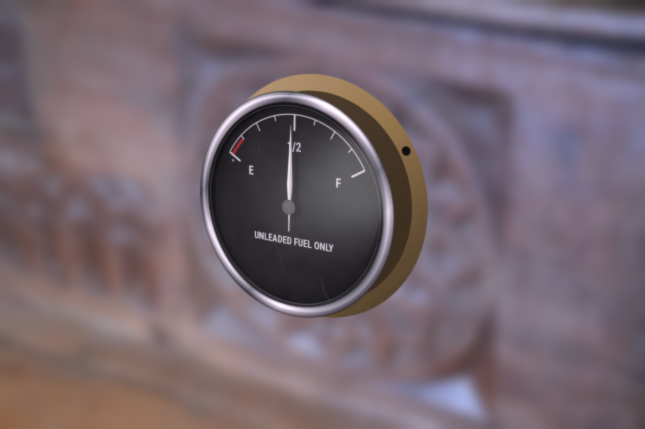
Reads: 0.5
